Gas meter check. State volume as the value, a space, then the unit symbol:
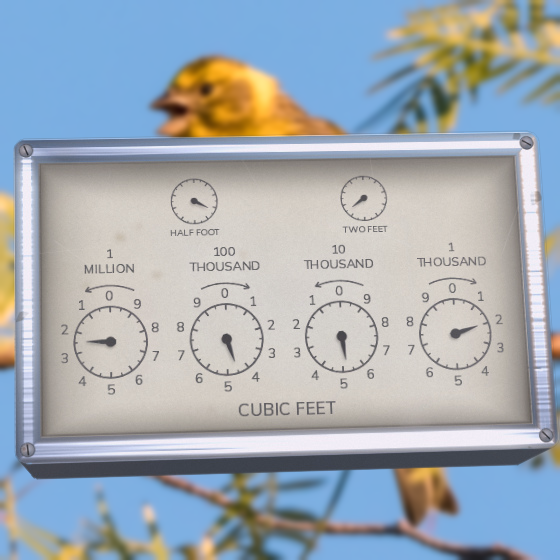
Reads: 245200 ft³
